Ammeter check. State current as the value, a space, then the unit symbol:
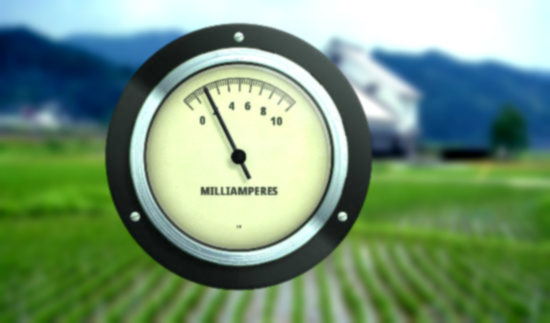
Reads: 2 mA
